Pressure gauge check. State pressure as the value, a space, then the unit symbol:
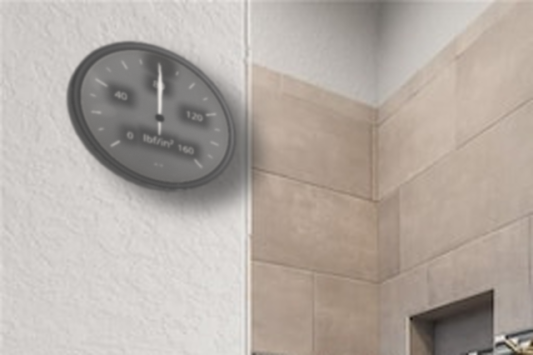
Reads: 80 psi
